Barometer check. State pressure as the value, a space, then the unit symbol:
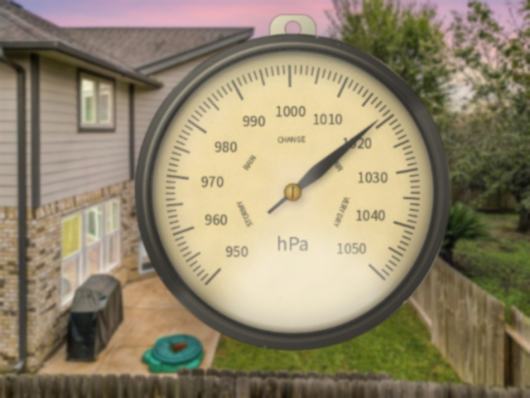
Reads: 1019 hPa
